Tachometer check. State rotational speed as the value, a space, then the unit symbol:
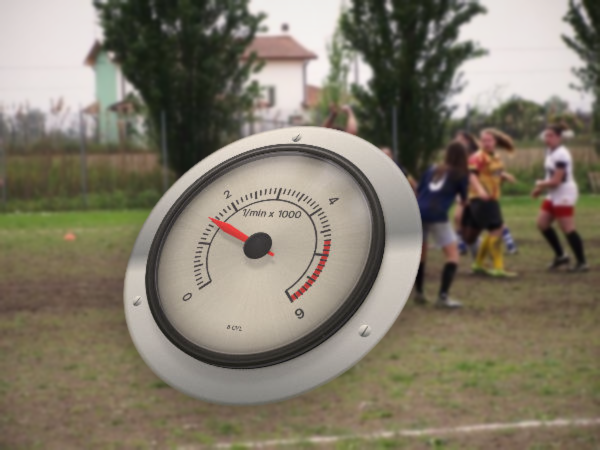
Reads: 1500 rpm
